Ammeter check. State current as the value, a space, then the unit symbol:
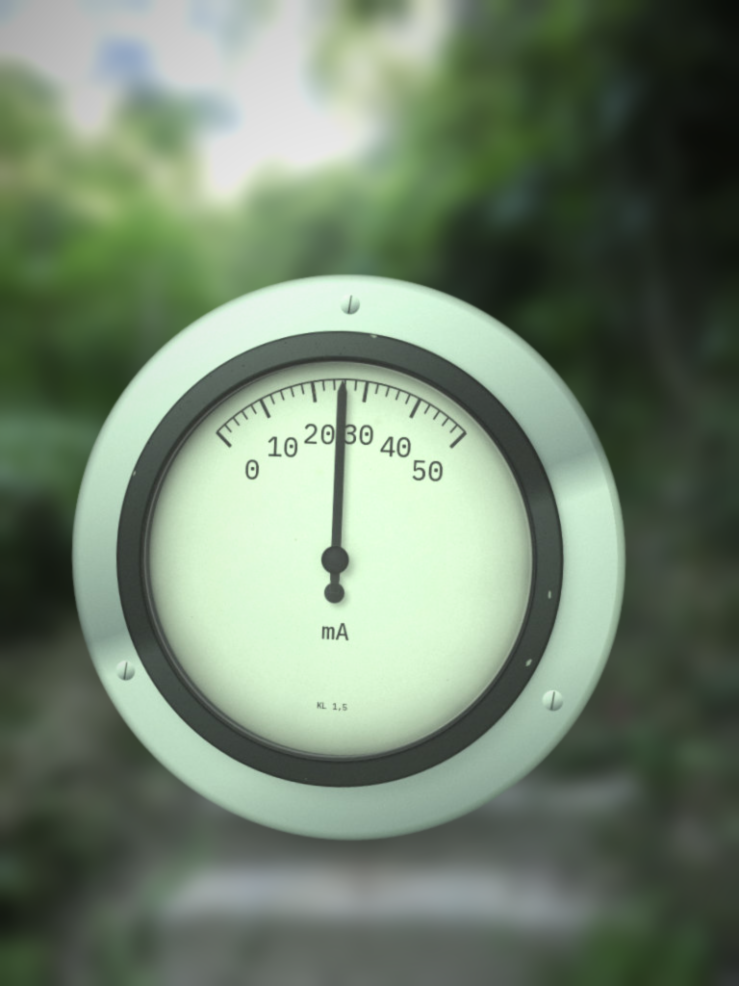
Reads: 26 mA
